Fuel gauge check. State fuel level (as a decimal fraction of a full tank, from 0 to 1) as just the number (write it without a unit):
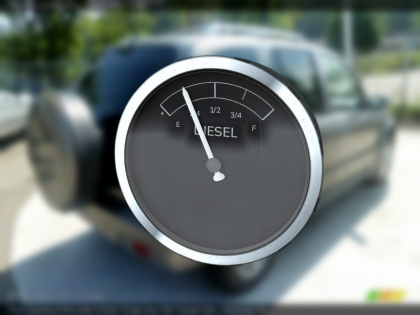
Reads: 0.25
